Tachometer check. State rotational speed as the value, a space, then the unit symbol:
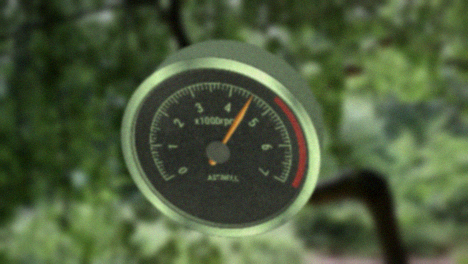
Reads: 4500 rpm
